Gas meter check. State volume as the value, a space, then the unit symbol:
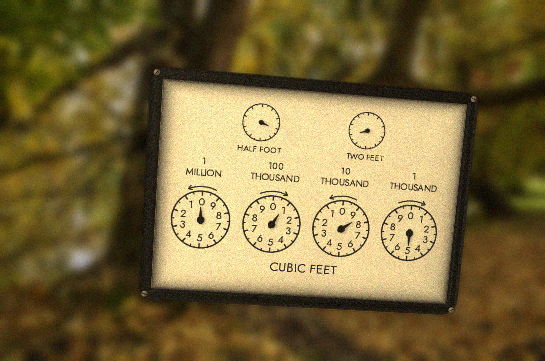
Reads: 8500 ft³
